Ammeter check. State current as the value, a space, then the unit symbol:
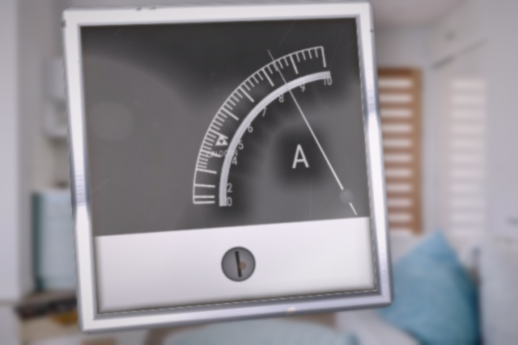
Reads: 8.4 A
